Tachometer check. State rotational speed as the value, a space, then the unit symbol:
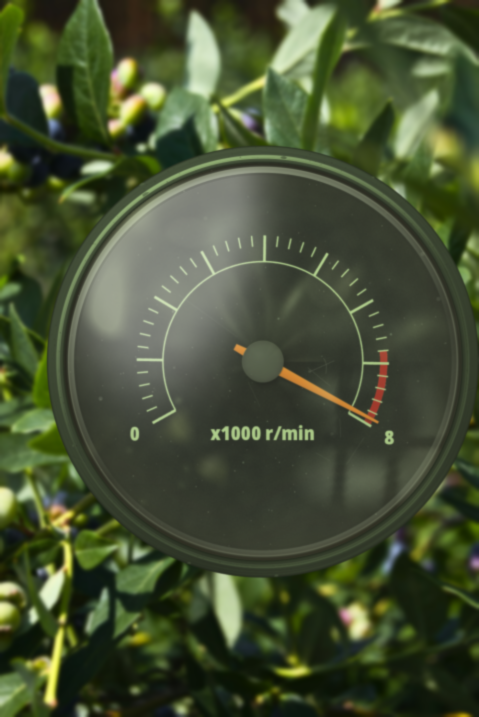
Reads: 7900 rpm
